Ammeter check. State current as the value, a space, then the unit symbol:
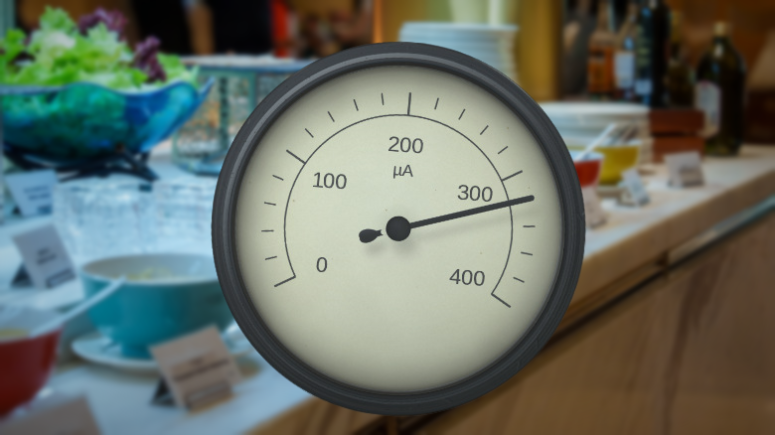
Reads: 320 µA
